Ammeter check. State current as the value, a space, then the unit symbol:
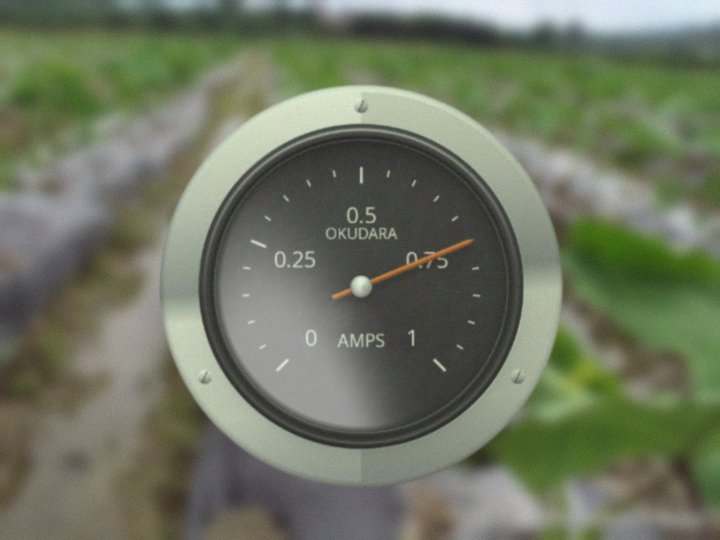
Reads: 0.75 A
